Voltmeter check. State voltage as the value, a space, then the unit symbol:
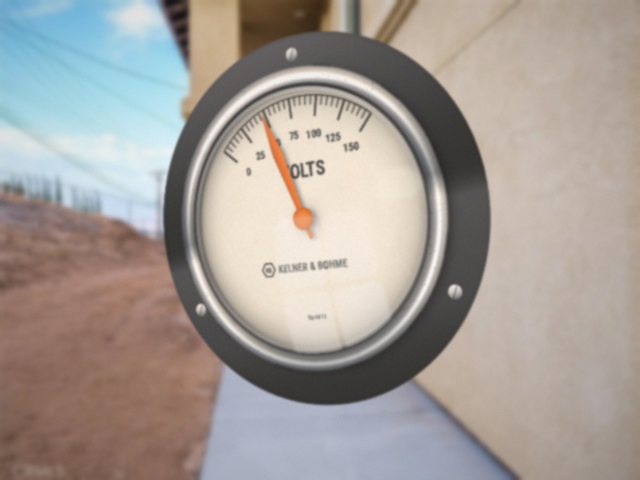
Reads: 50 V
